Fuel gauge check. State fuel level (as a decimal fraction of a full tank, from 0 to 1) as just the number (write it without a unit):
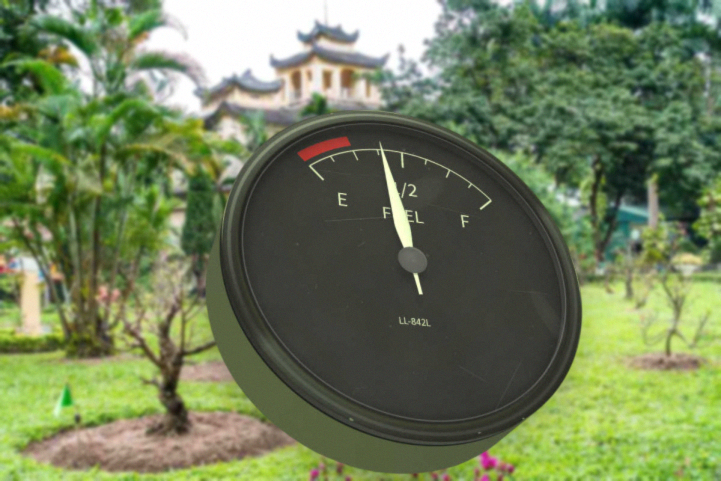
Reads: 0.375
